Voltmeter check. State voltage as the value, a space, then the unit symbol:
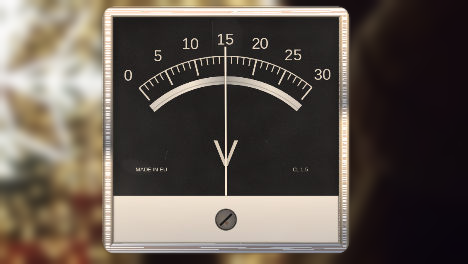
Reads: 15 V
